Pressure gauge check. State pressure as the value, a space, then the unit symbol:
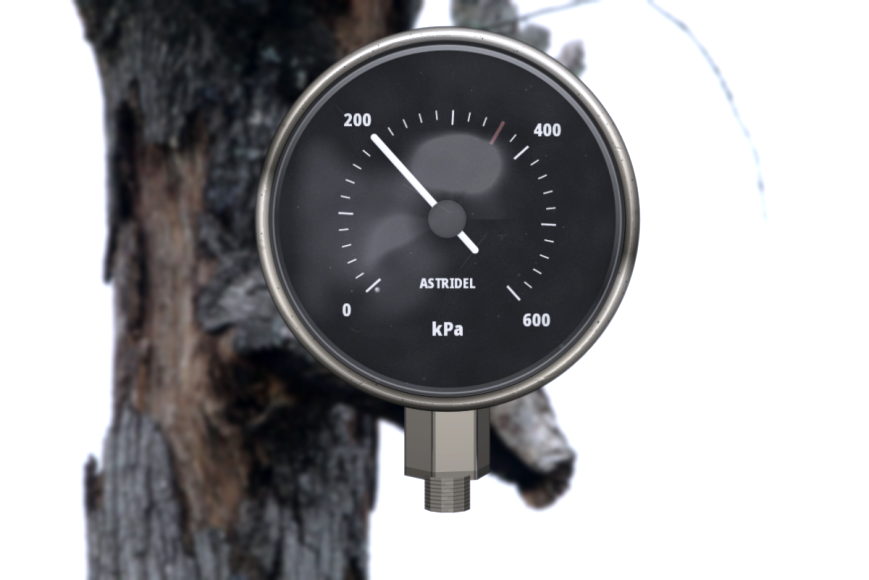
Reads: 200 kPa
